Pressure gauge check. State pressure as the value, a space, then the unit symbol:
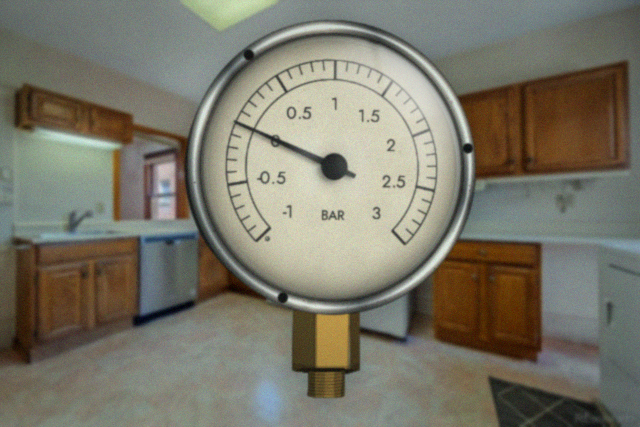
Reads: 0 bar
